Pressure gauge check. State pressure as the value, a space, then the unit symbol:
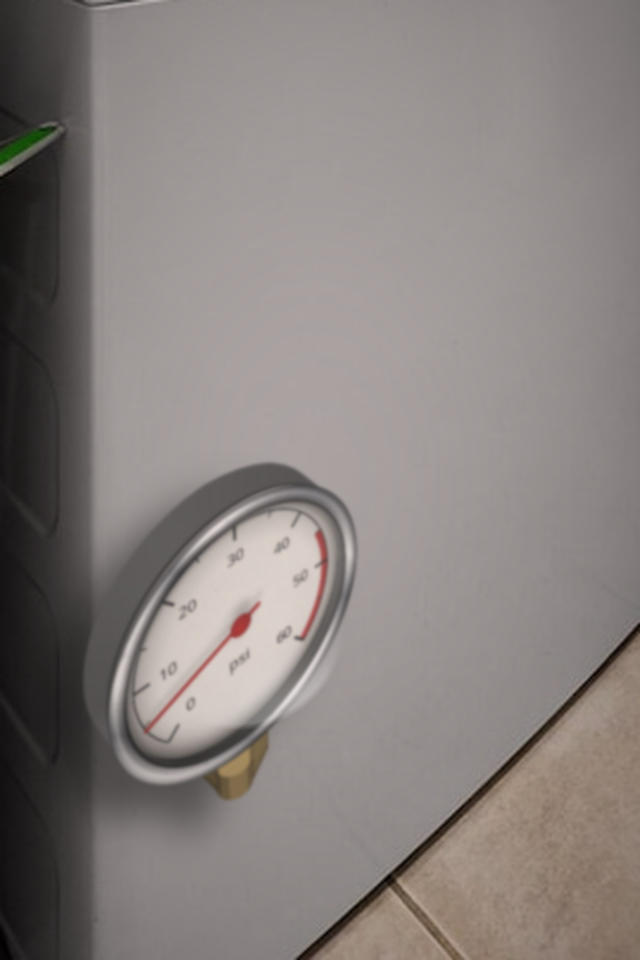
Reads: 5 psi
